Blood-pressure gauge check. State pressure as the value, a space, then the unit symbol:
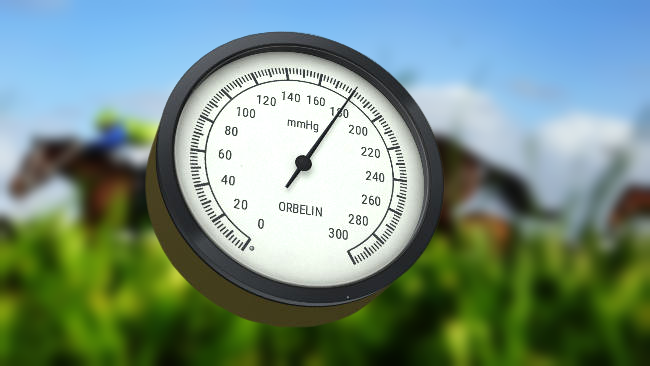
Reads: 180 mmHg
